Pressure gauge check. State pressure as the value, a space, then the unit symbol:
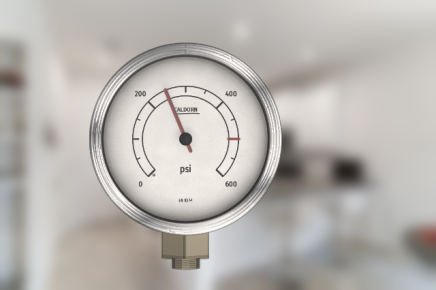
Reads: 250 psi
